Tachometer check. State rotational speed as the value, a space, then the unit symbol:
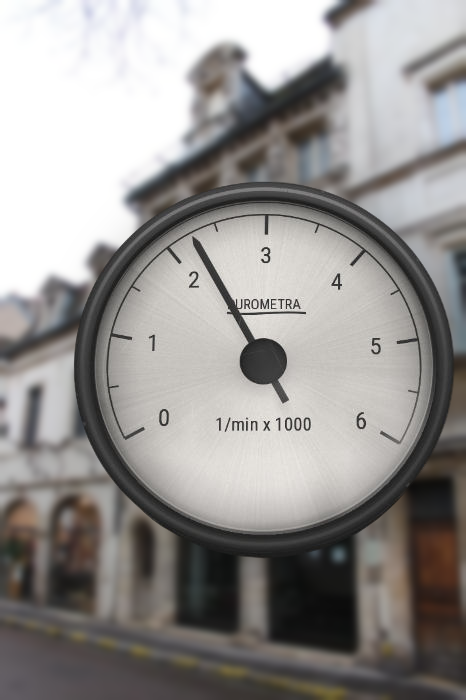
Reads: 2250 rpm
